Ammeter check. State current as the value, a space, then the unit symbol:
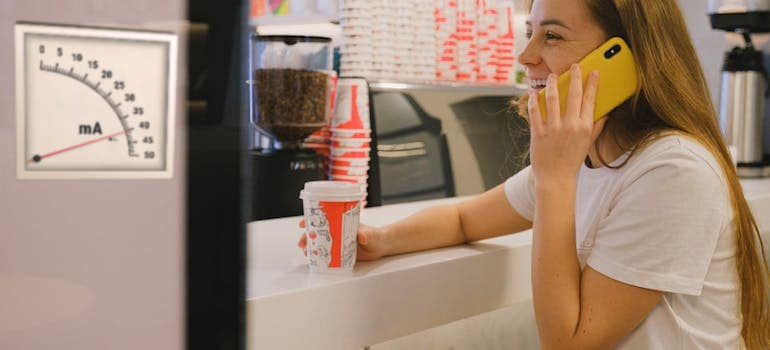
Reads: 40 mA
